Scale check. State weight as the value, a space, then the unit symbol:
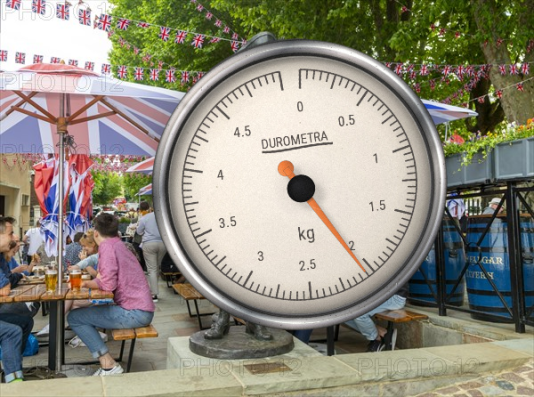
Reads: 2.05 kg
